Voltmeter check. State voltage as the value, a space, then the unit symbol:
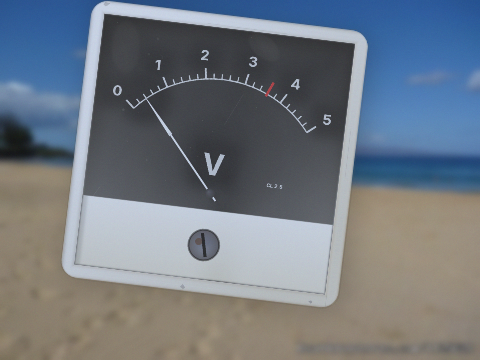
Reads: 0.4 V
